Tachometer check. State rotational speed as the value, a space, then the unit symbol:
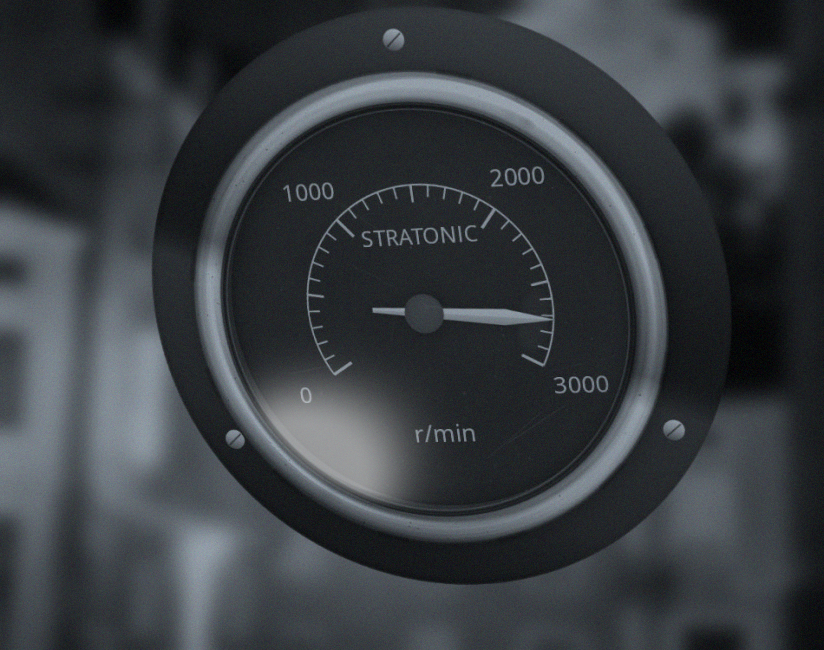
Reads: 2700 rpm
